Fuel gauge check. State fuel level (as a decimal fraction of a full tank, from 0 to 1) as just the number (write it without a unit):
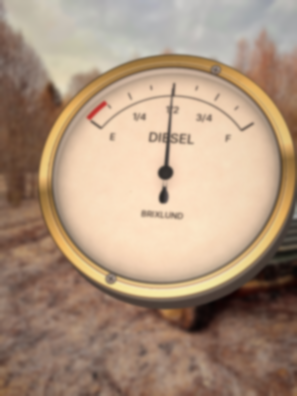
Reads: 0.5
